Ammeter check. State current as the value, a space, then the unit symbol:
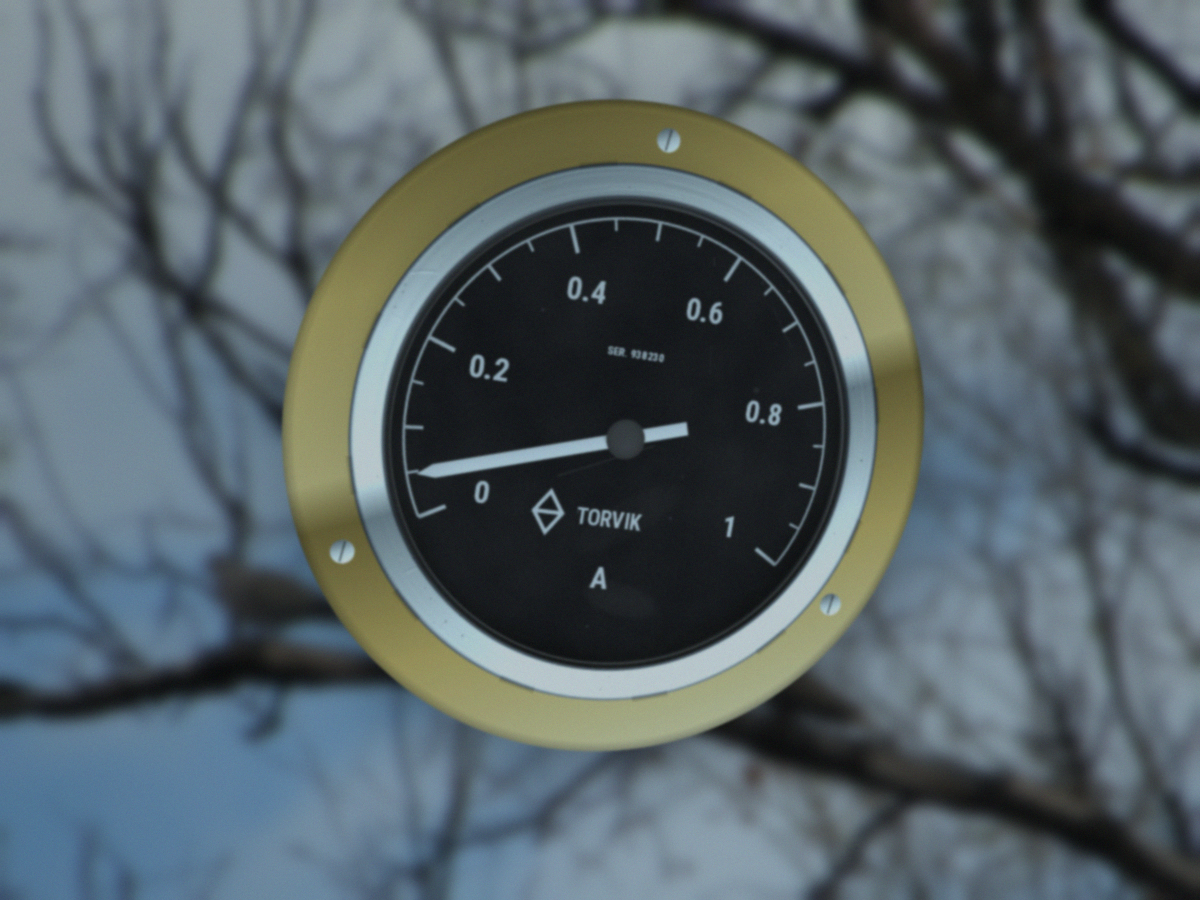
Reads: 0.05 A
